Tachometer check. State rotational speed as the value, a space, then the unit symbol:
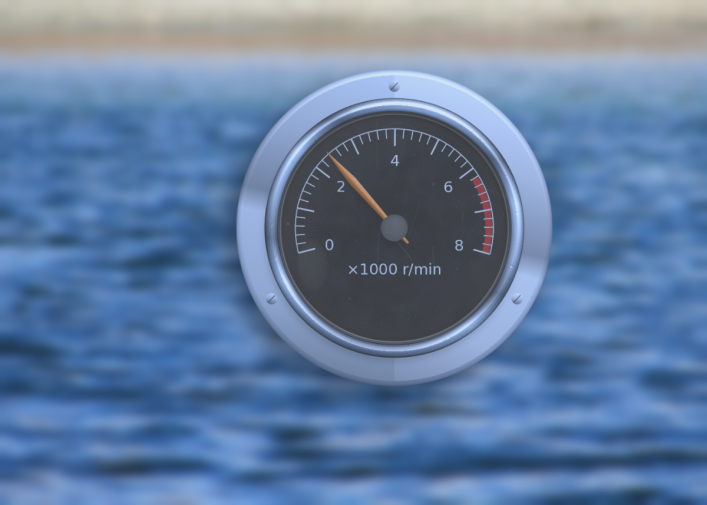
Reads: 2400 rpm
